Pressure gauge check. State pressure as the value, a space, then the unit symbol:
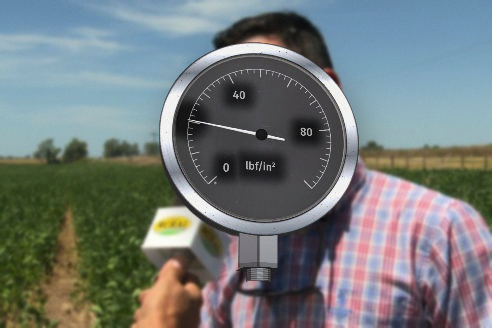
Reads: 20 psi
